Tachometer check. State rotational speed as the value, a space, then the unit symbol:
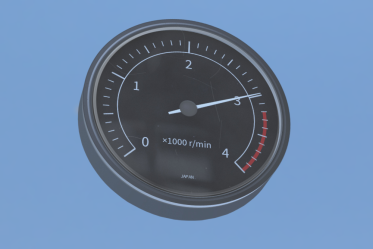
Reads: 3000 rpm
